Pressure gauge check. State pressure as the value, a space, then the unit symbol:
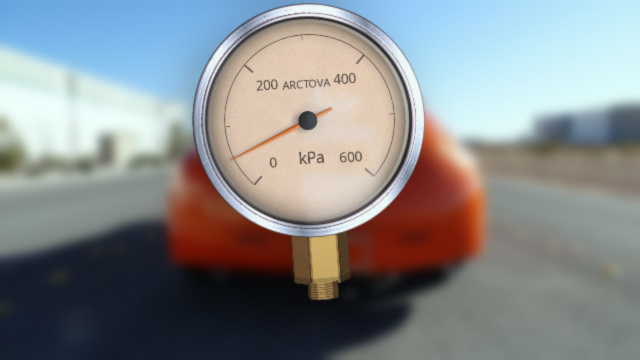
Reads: 50 kPa
